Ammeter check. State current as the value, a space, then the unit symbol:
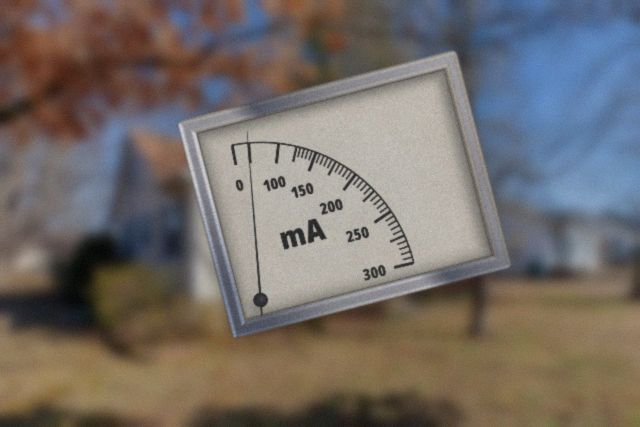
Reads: 50 mA
